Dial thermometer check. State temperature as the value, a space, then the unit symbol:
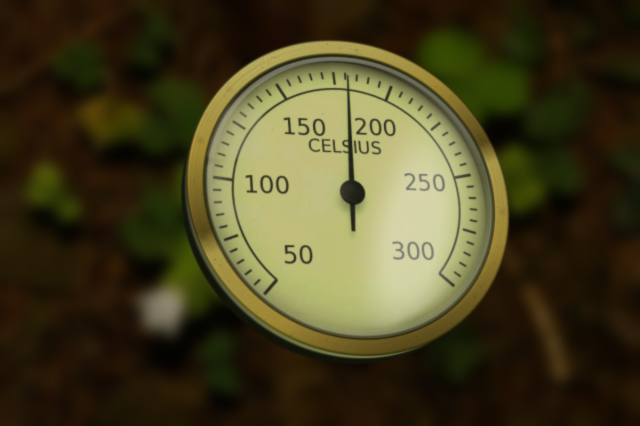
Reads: 180 °C
